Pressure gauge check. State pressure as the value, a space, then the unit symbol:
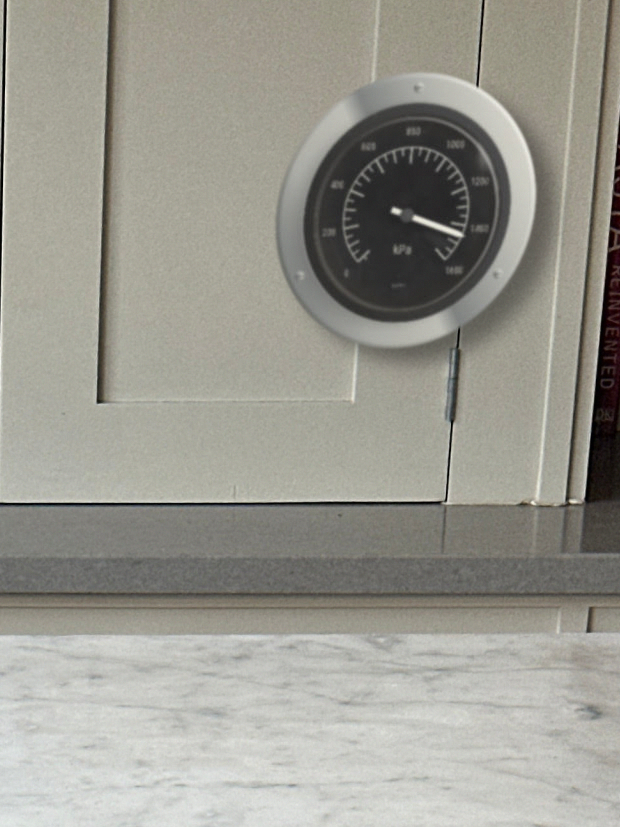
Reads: 1450 kPa
